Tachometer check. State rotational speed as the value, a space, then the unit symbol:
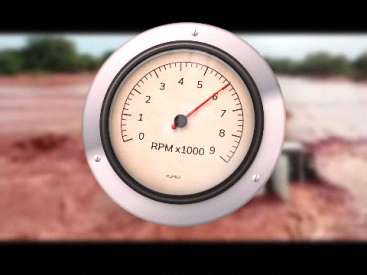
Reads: 6000 rpm
